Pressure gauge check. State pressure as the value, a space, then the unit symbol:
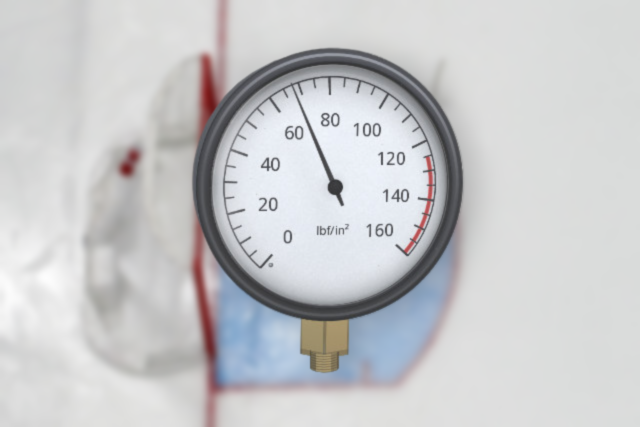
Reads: 67.5 psi
